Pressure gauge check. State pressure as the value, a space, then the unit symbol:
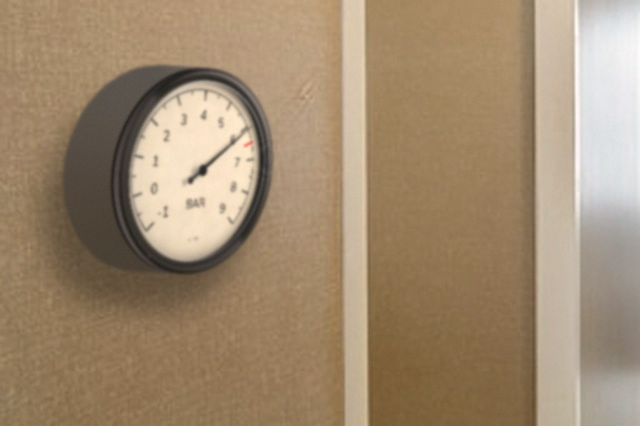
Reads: 6 bar
